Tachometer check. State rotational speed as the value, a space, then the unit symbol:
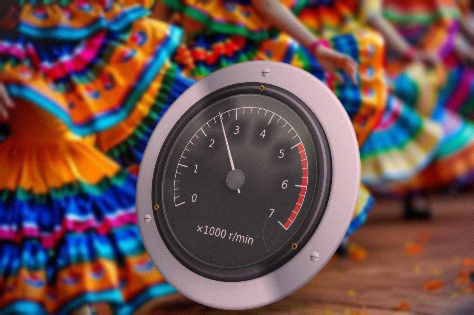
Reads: 2600 rpm
